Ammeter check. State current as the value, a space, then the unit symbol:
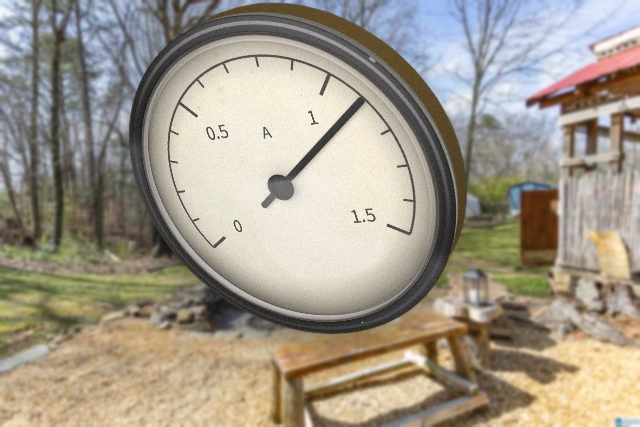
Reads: 1.1 A
